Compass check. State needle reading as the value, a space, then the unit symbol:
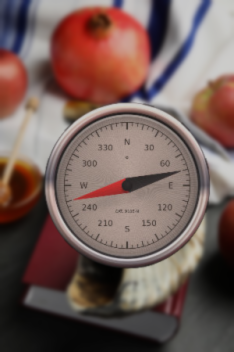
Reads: 255 °
